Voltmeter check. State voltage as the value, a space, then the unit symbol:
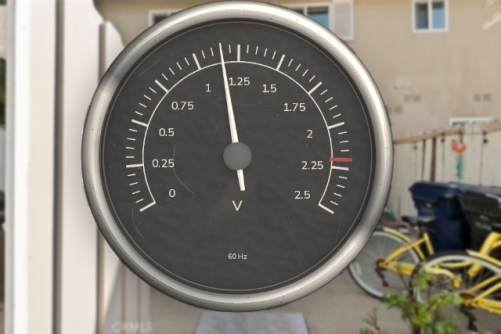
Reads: 1.15 V
